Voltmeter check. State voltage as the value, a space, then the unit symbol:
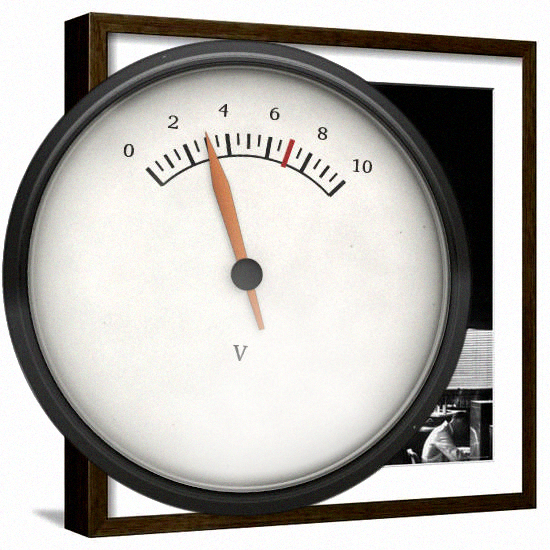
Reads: 3 V
